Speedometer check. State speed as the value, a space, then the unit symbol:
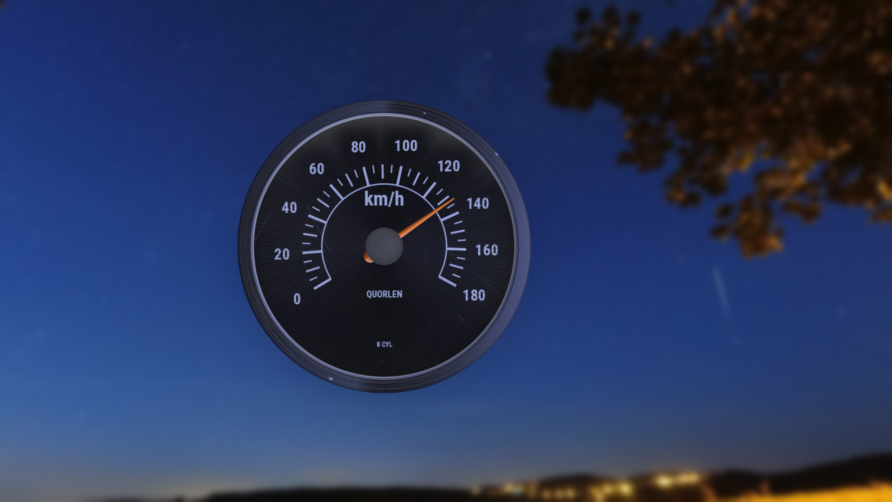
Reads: 132.5 km/h
